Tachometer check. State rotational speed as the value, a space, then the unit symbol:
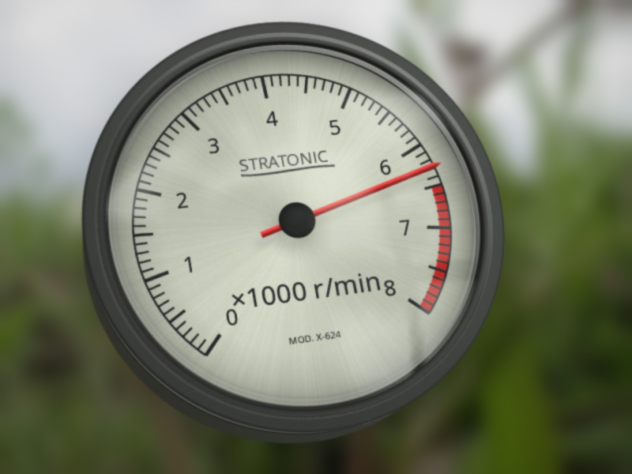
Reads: 6300 rpm
